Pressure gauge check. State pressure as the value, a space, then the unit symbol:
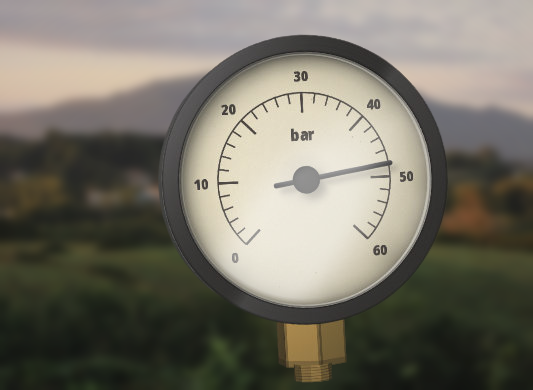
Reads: 48 bar
